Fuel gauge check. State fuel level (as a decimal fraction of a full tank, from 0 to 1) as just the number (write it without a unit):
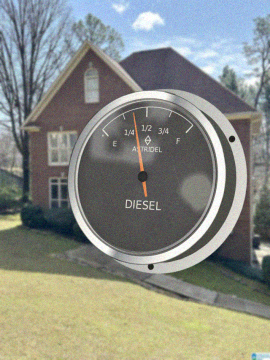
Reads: 0.375
